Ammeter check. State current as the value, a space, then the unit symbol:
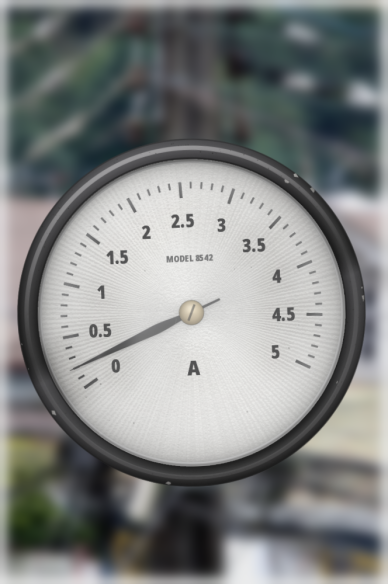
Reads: 0.2 A
